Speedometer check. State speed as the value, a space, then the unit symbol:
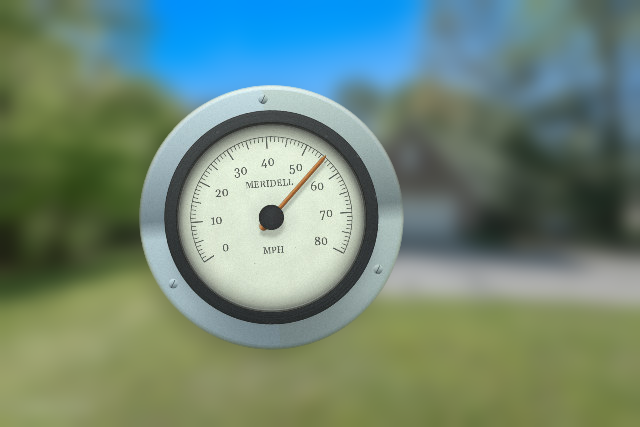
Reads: 55 mph
